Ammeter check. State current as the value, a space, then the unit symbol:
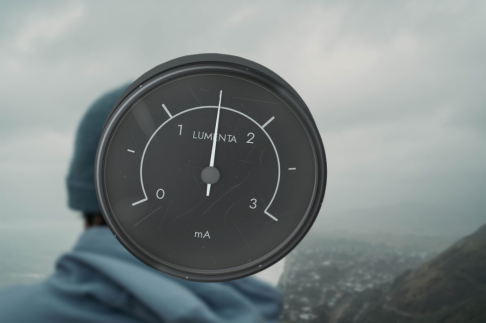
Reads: 1.5 mA
